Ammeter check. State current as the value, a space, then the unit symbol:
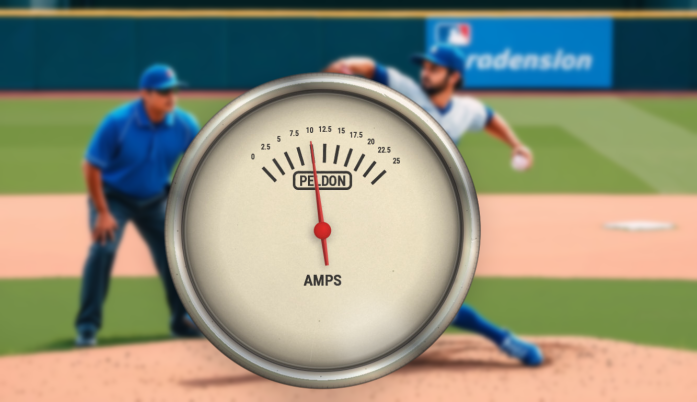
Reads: 10 A
